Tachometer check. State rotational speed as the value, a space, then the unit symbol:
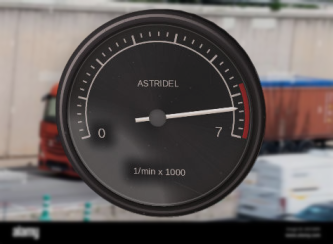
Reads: 6300 rpm
